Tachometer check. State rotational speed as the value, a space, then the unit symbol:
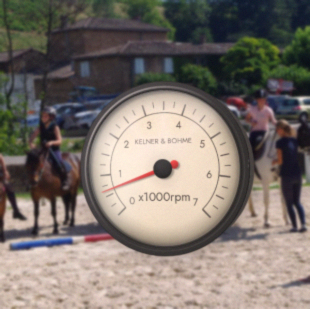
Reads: 625 rpm
